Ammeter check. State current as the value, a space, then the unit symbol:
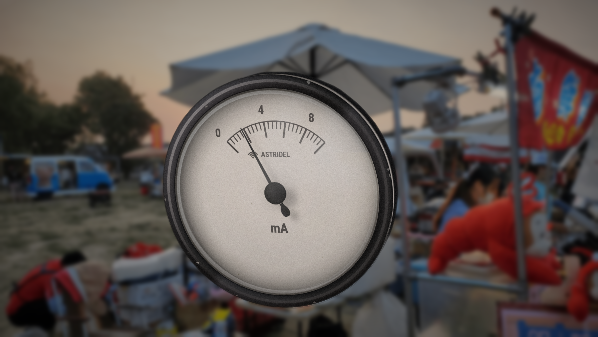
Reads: 2 mA
